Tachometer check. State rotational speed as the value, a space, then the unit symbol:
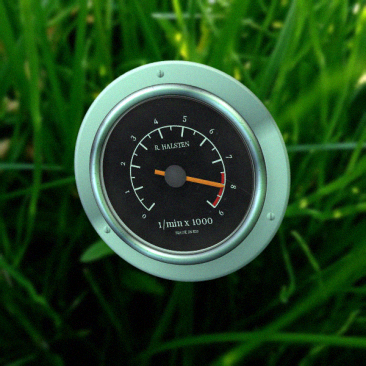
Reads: 8000 rpm
